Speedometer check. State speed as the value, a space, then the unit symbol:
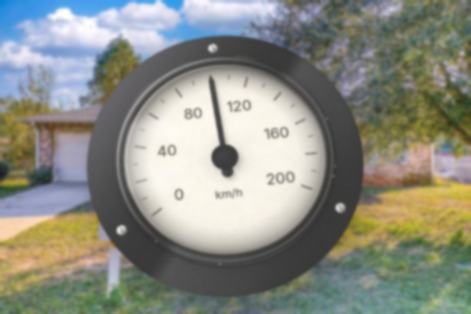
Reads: 100 km/h
